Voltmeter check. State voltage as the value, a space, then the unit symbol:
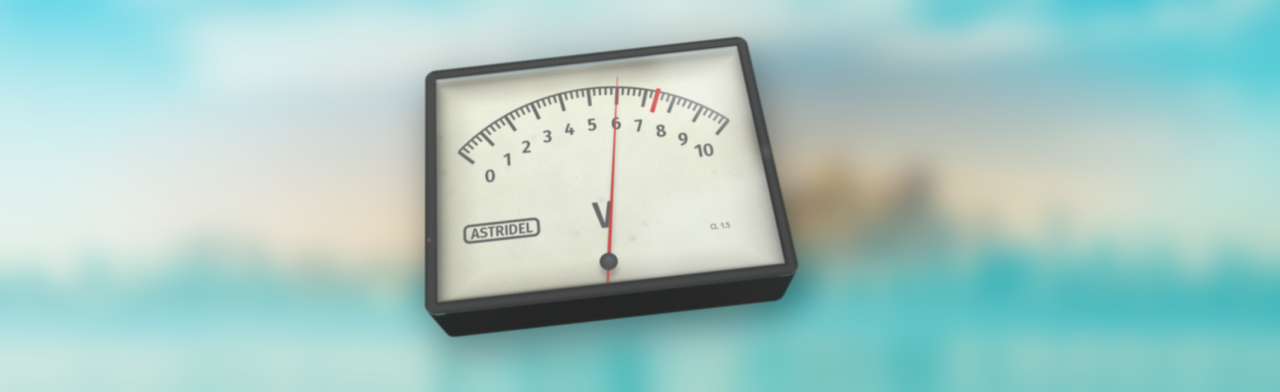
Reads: 6 V
